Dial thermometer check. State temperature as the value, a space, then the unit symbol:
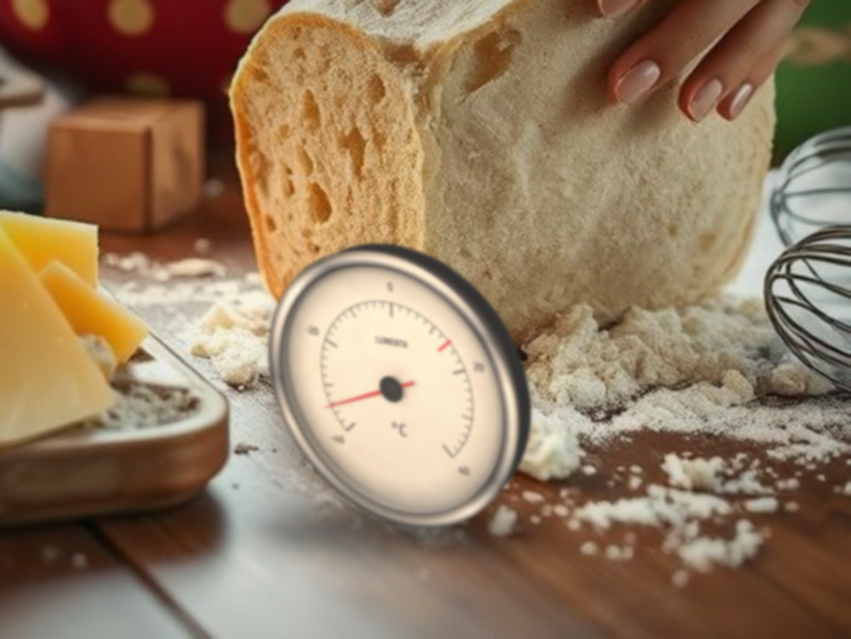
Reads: -34 °C
